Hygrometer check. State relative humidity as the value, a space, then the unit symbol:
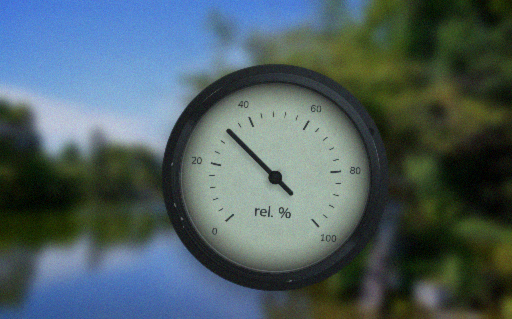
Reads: 32 %
